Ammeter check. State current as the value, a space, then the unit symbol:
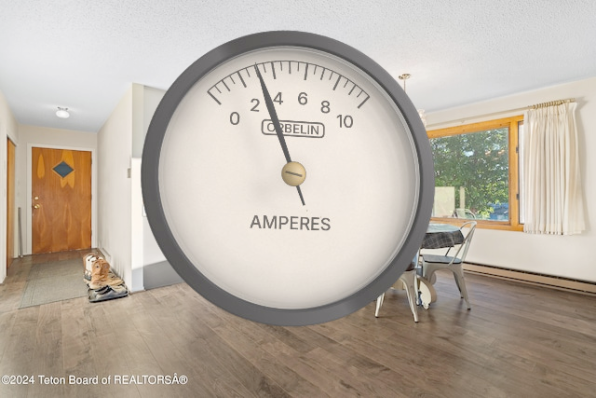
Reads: 3 A
